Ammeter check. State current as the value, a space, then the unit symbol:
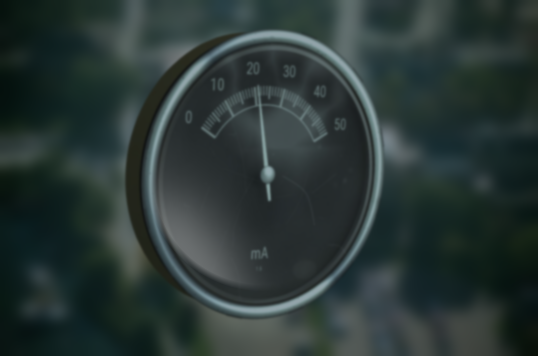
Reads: 20 mA
